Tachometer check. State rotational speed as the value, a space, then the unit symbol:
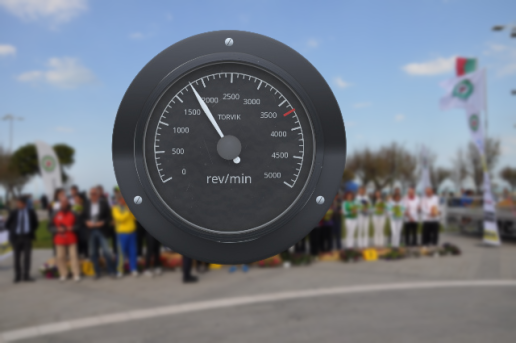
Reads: 1800 rpm
